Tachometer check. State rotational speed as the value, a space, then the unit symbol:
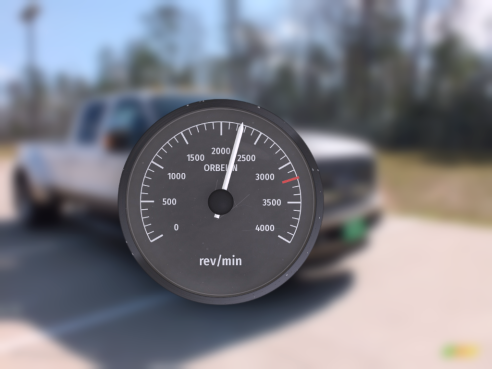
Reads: 2250 rpm
